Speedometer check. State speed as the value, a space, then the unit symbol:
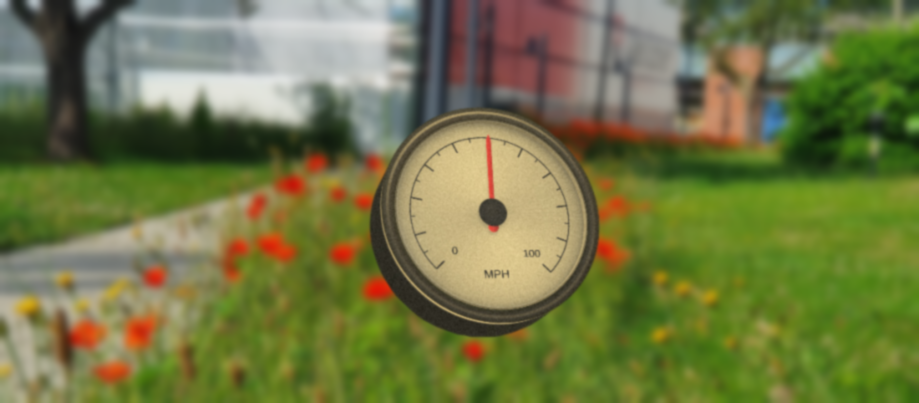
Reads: 50 mph
